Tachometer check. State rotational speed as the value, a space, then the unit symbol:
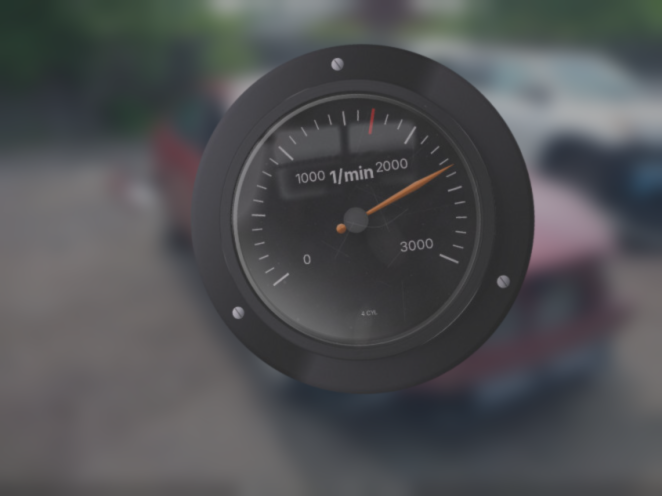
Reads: 2350 rpm
